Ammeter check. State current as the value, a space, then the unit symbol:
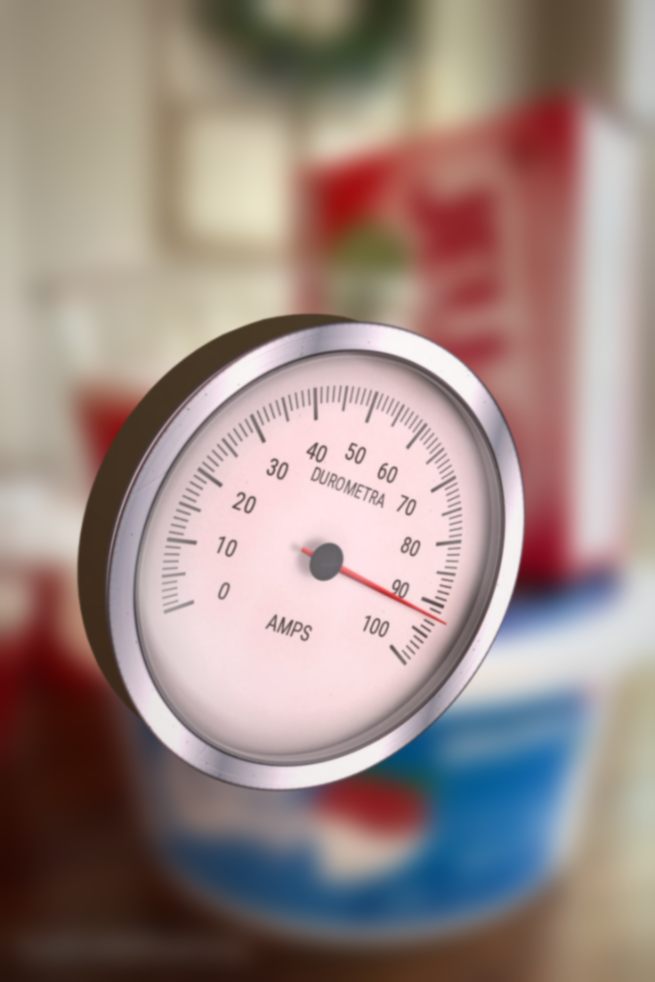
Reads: 92 A
